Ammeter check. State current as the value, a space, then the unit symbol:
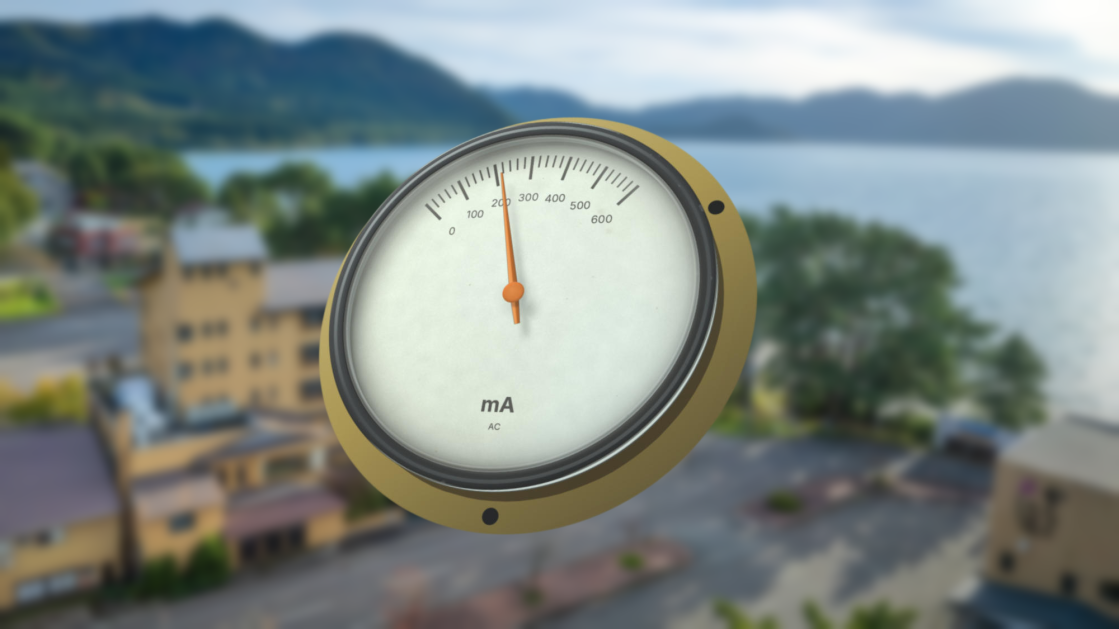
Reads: 220 mA
